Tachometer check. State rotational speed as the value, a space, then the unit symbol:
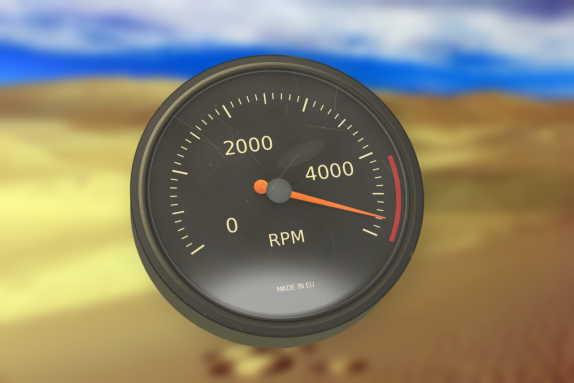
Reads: 4800 rpm
